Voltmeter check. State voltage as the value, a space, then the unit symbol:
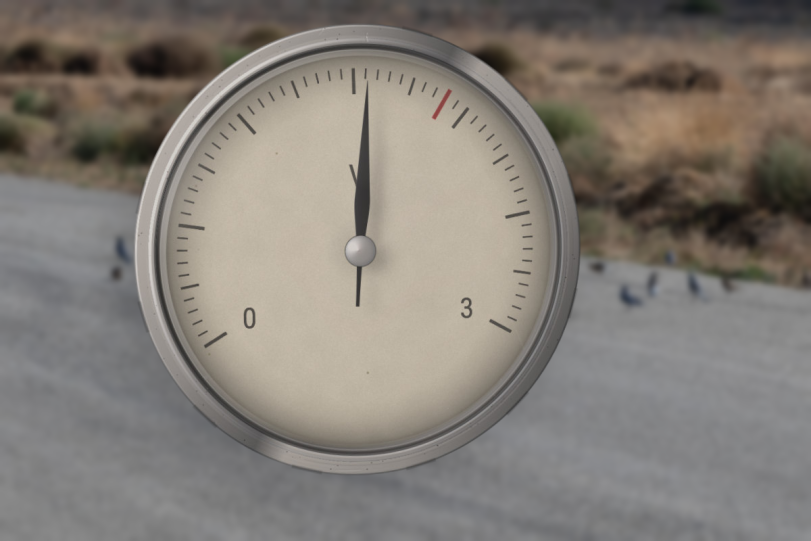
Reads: 1.55 V
